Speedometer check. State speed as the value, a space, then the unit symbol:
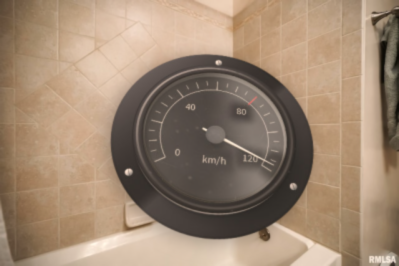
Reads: 117.5 km/h
